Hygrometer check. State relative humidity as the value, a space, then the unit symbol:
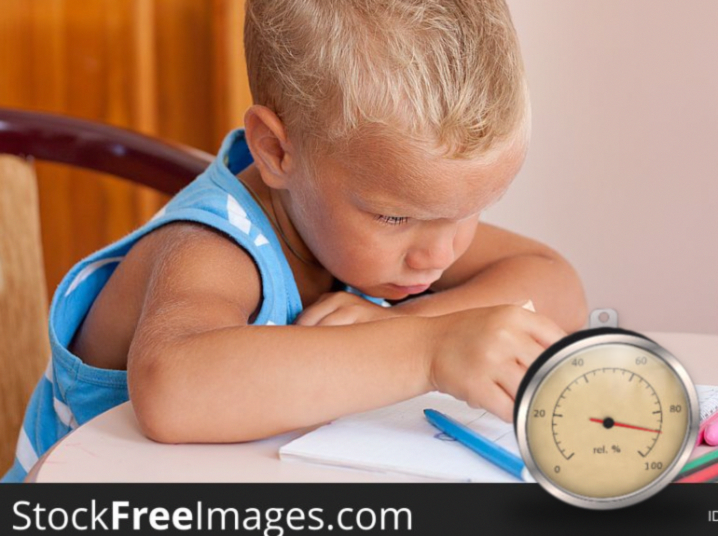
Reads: 88 %
